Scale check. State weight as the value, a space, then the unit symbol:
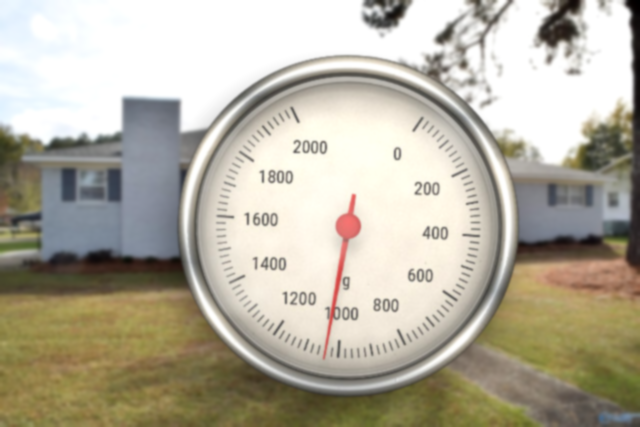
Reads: 1040 g
